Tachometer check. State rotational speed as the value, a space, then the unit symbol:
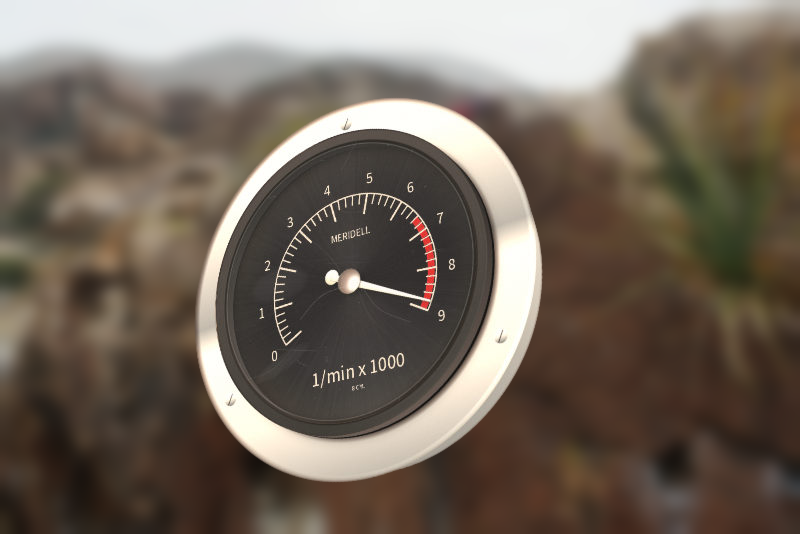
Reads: 8800 rpm
